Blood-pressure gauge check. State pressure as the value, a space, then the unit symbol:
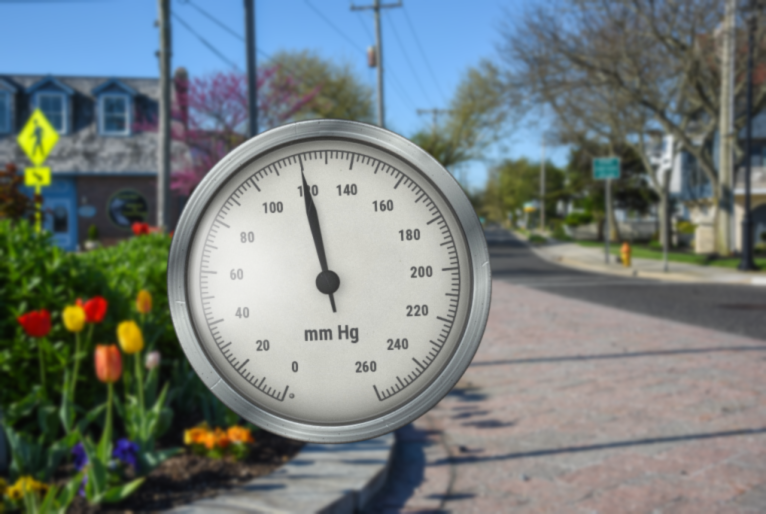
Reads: 120 mmHg
